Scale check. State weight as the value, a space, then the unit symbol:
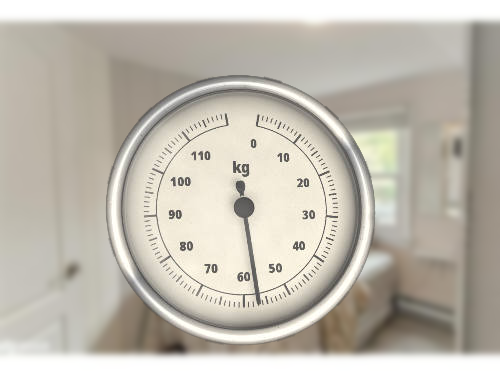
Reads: 57 kg
